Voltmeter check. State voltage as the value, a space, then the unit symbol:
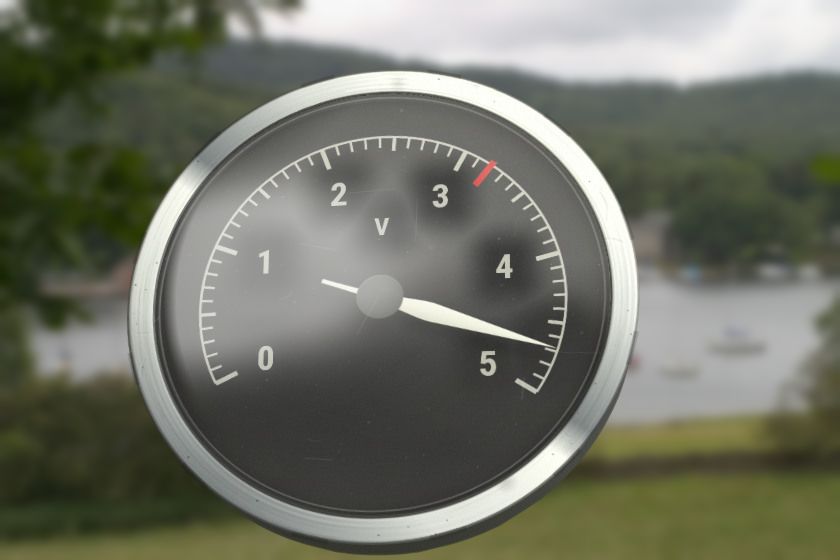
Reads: 4.7 V
